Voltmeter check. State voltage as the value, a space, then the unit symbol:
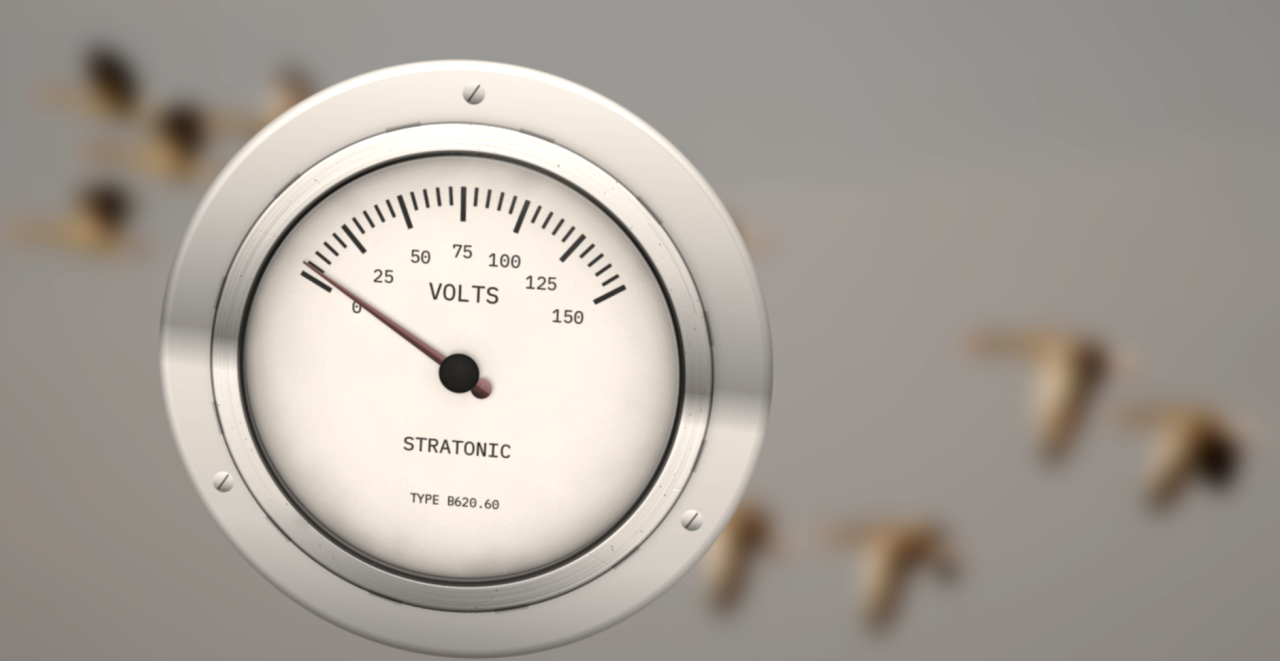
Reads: 5 V
